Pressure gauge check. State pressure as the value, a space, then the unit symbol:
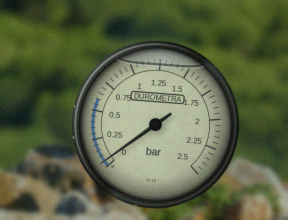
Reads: 0.05 bar
